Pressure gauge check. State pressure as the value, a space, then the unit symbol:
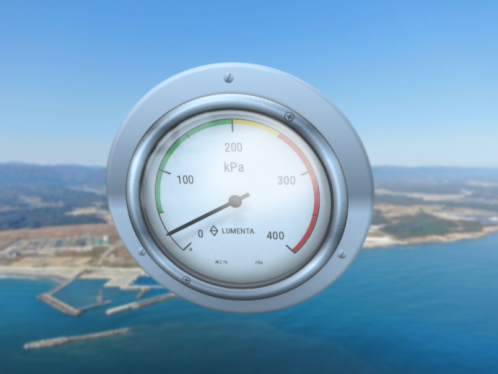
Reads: 25 kPa
